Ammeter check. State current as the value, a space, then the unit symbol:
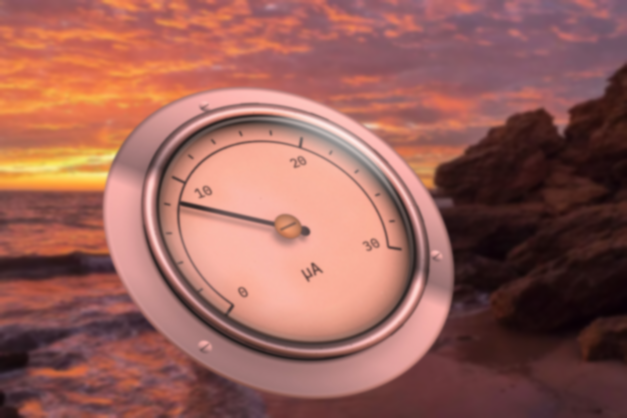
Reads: 8 µA
